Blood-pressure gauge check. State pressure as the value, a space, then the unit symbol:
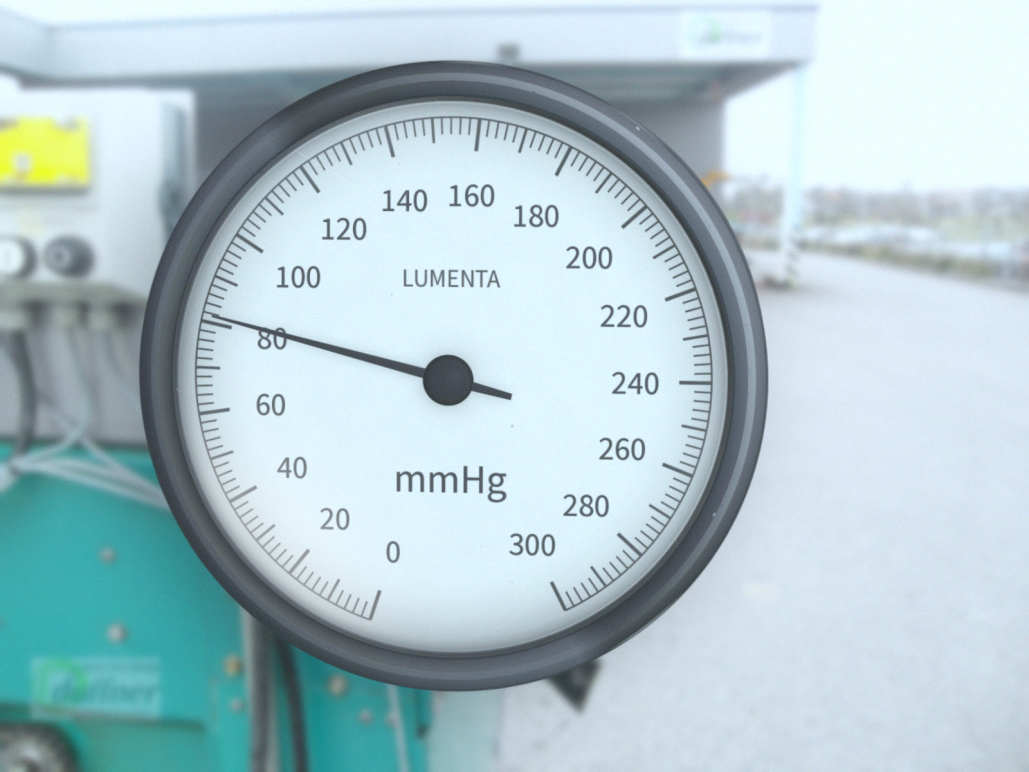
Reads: 82 mmHg
